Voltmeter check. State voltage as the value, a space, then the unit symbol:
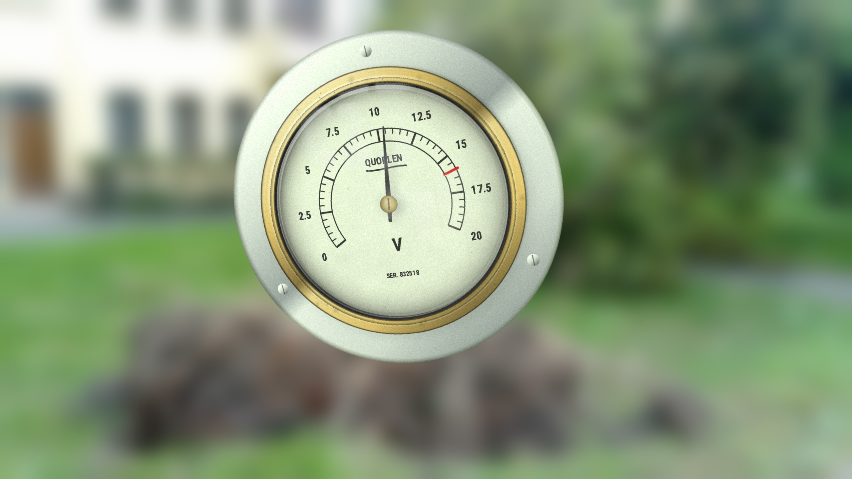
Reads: 10.5 V
